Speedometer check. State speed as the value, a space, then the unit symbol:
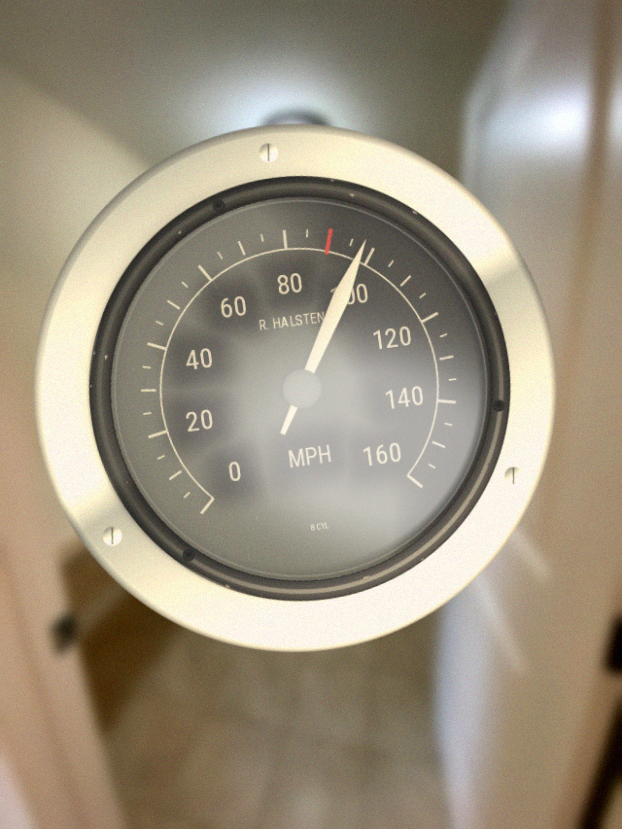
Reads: 97.5 mph
